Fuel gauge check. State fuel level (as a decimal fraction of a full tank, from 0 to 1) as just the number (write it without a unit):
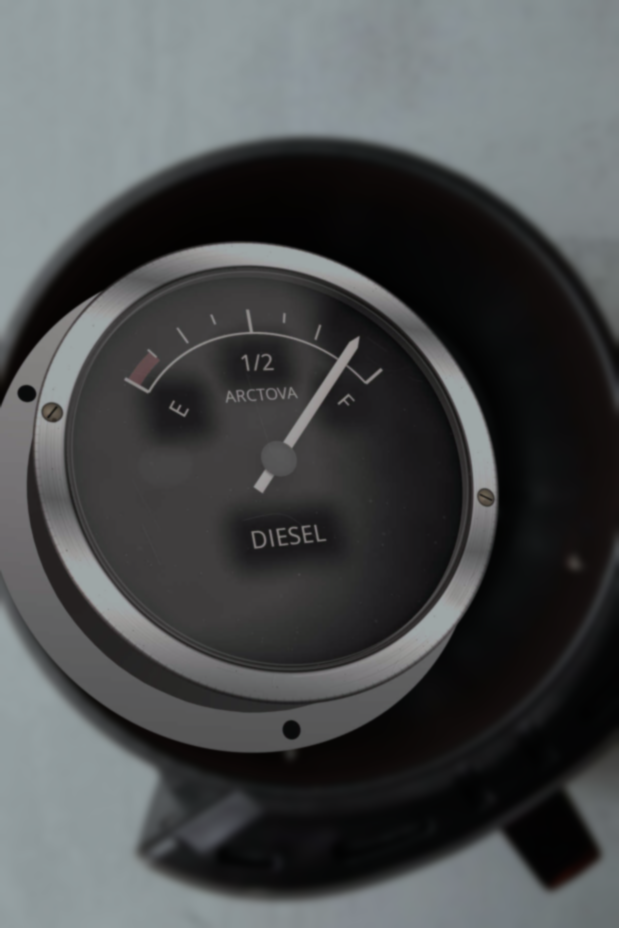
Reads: 0.875
